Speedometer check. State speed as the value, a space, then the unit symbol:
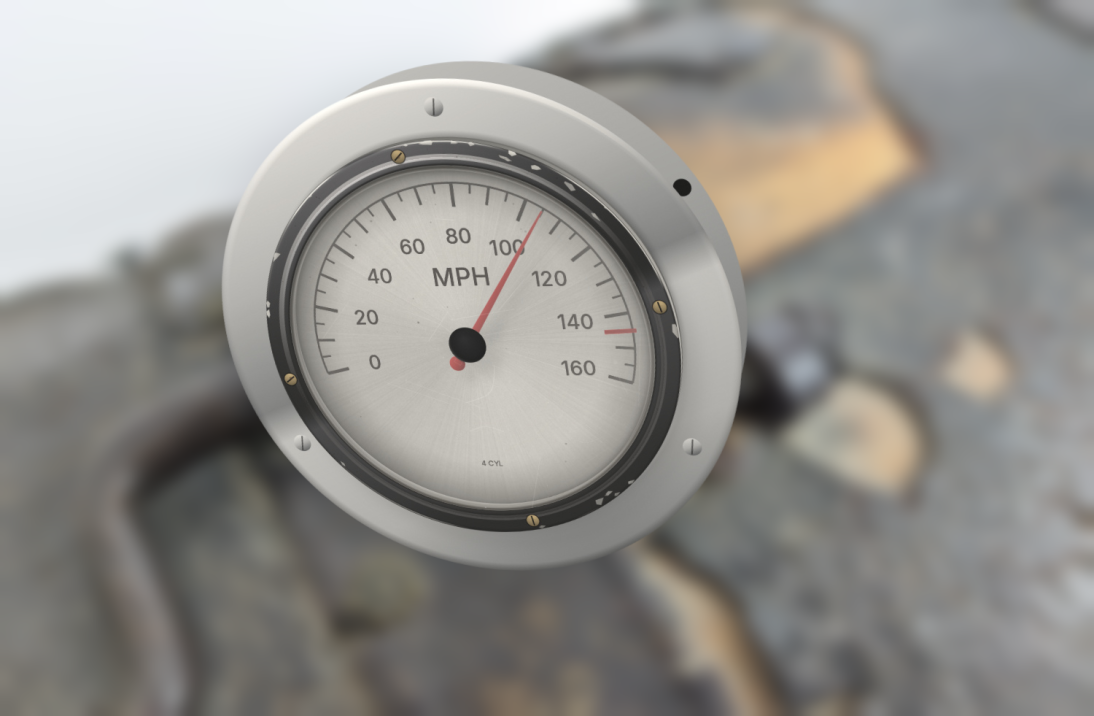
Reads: 105 mph
